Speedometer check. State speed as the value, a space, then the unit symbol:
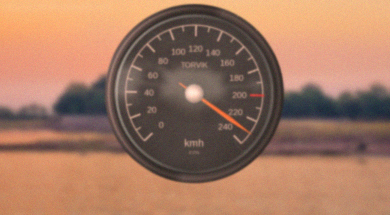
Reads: 230 km/h
